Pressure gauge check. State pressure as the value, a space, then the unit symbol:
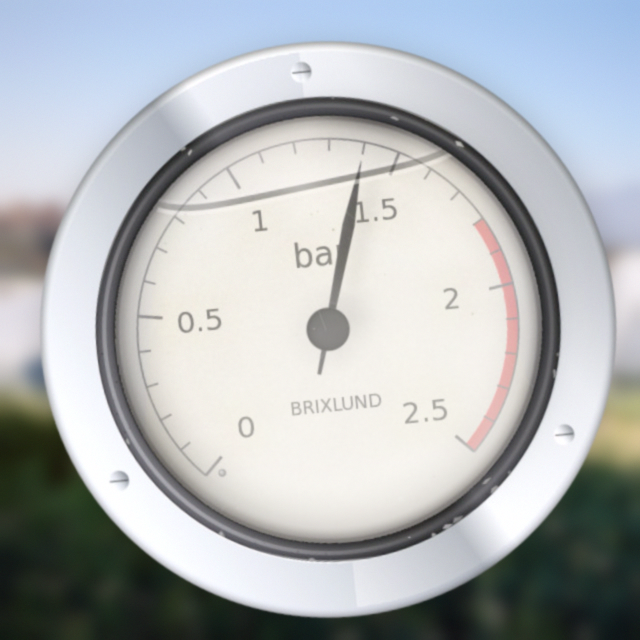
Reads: 1.4 bar
